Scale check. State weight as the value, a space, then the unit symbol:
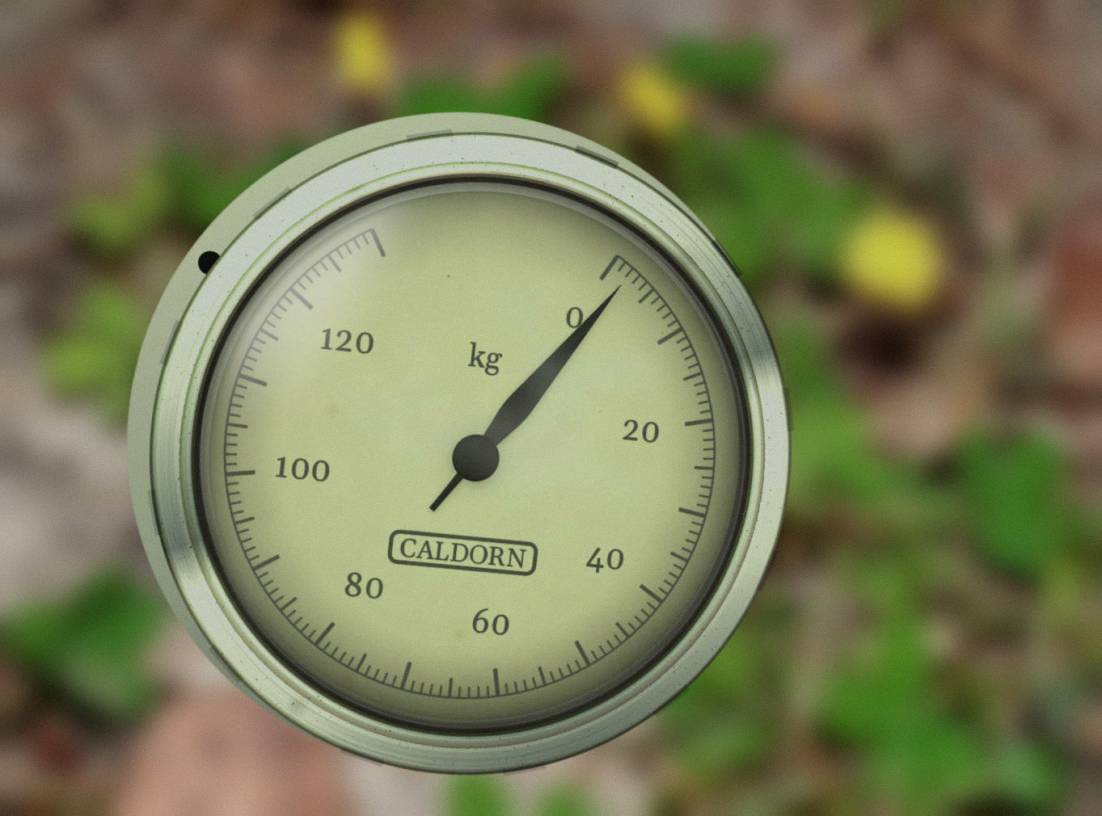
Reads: 2 kg
